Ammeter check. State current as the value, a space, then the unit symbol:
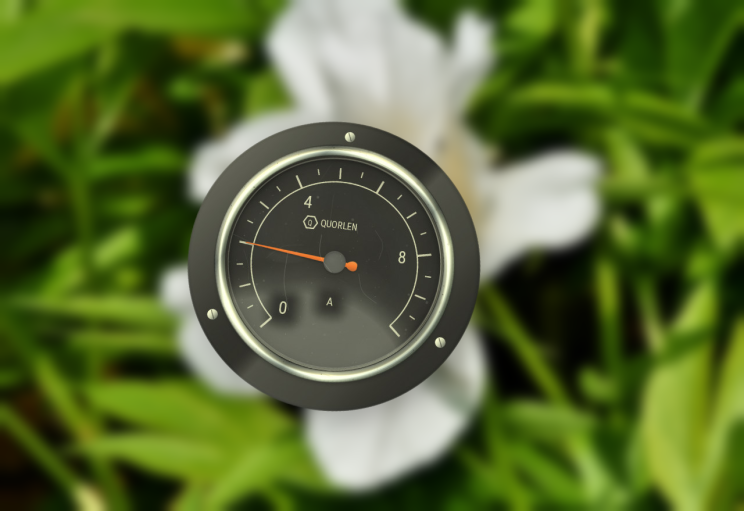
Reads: 2 A
